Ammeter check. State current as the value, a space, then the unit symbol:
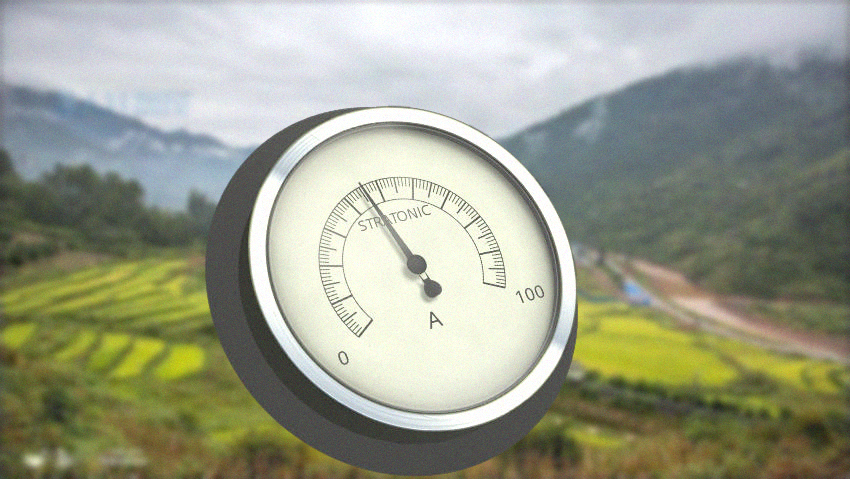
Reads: 45 A
